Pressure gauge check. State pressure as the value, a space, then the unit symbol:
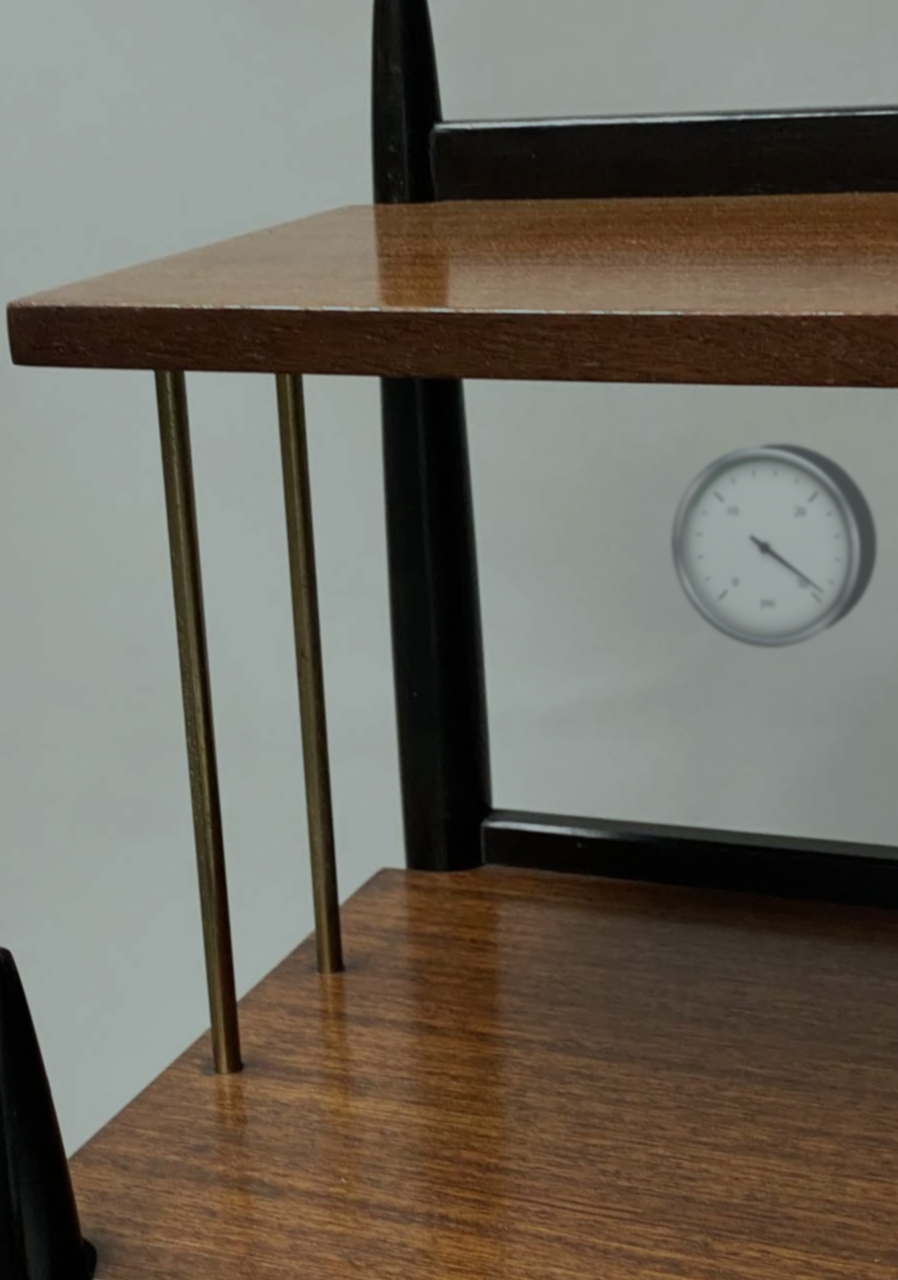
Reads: 29 psi
